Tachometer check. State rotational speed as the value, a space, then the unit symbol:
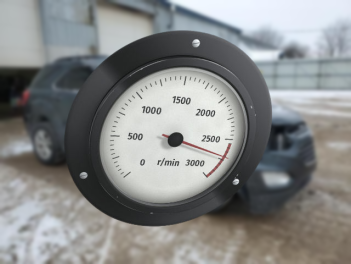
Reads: 2700 rpm
